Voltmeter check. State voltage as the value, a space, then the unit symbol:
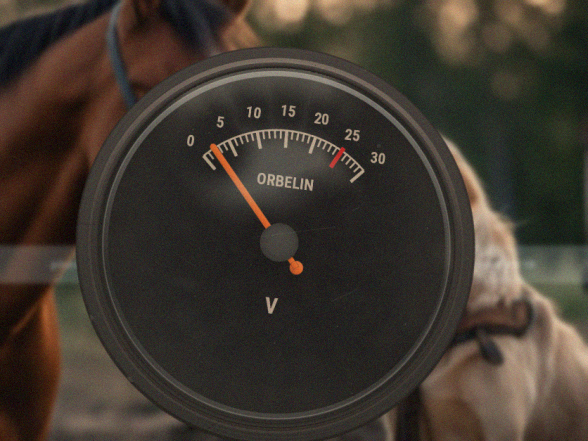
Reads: 2 V
